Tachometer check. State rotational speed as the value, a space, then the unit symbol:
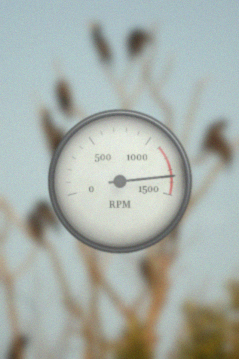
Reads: 1350 rpm
